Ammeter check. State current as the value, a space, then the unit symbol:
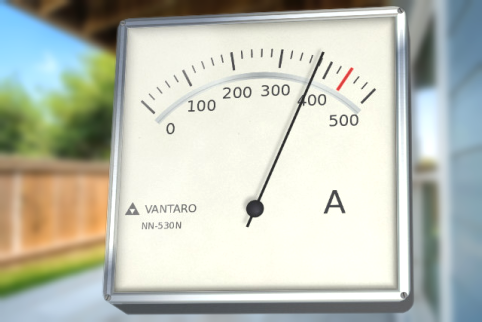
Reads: 380 A
